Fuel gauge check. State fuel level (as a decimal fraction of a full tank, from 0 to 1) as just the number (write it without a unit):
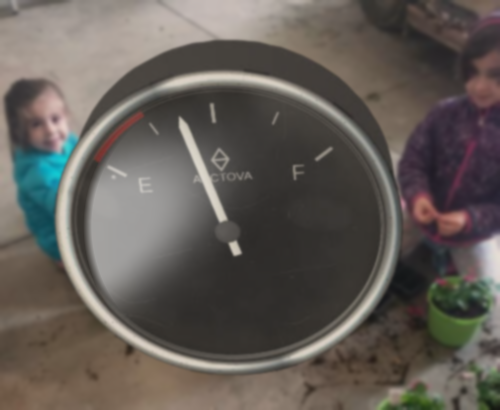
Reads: 0.375
